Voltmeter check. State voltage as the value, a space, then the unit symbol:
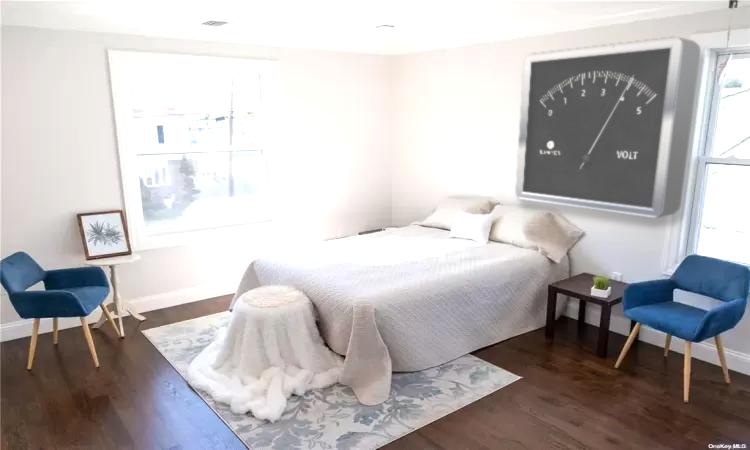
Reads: 4 V
